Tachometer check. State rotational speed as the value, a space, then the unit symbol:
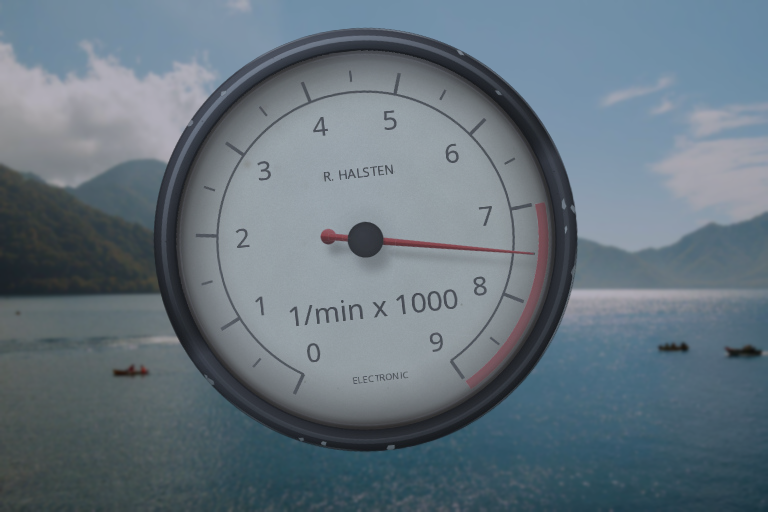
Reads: 7500 rpm
